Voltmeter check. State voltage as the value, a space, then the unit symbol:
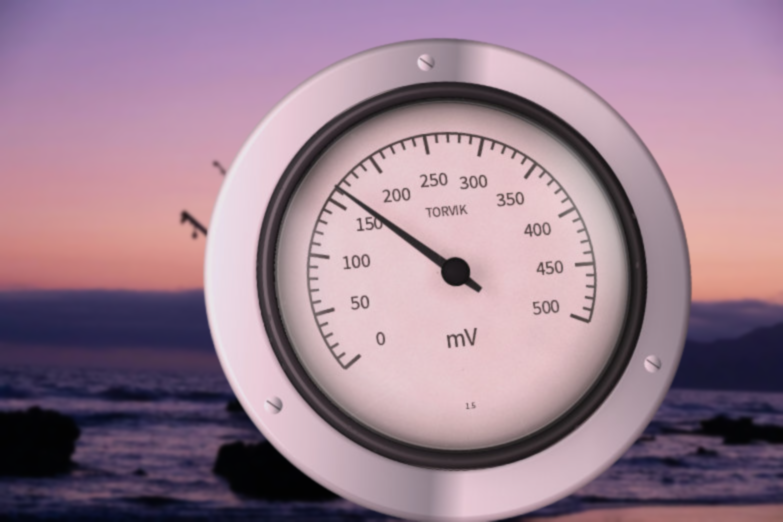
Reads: 160 mV
